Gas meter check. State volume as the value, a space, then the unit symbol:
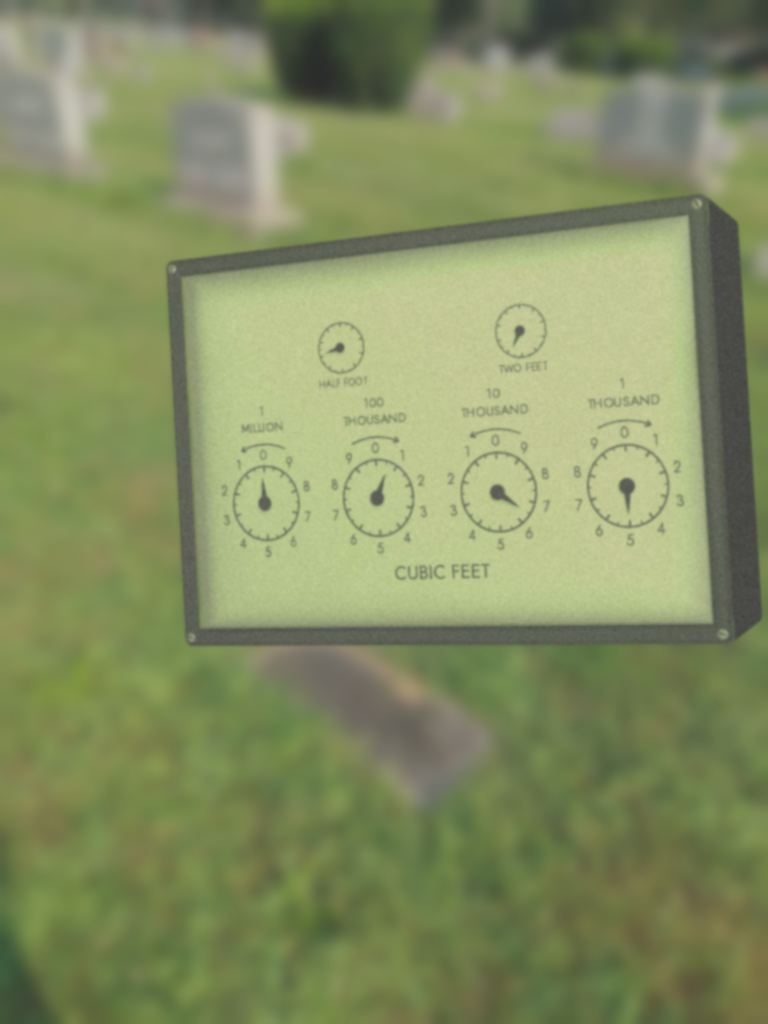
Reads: 6500 ft³
